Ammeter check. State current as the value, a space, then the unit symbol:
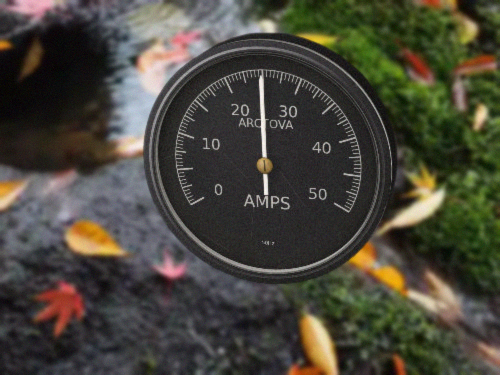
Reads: 25 A
